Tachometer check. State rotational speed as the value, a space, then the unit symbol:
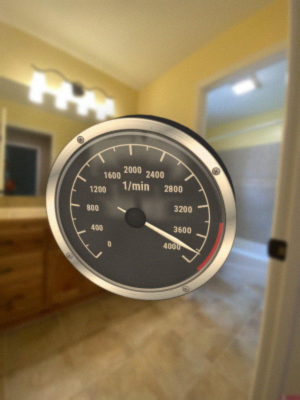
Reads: 3800 rpm
